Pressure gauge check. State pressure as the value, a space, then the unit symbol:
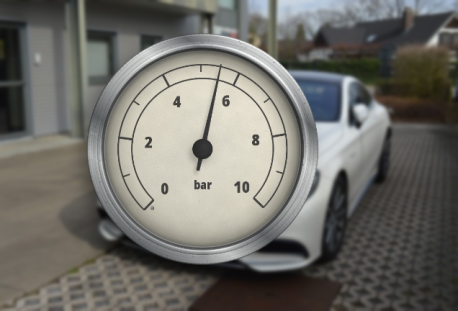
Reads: 5.5 bar
